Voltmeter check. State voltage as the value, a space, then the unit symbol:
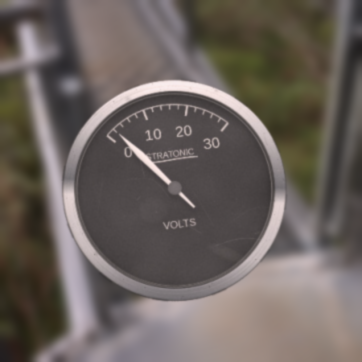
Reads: 2 V
